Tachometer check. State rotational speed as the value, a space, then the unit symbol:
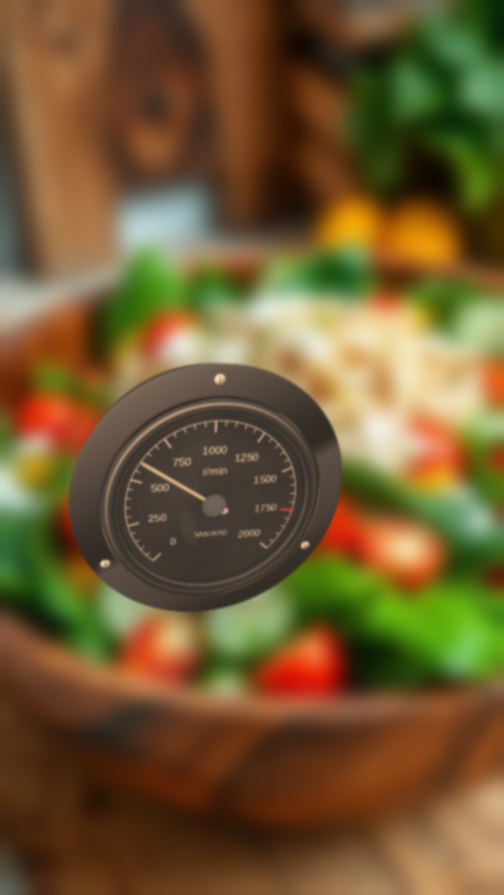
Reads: 600 rpm
